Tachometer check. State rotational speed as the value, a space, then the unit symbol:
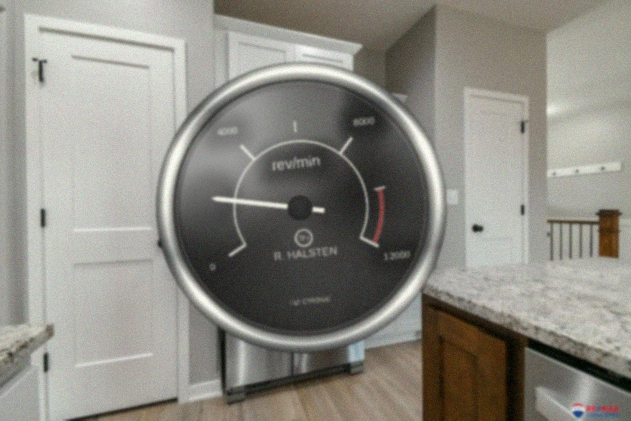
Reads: 2000 rpm
